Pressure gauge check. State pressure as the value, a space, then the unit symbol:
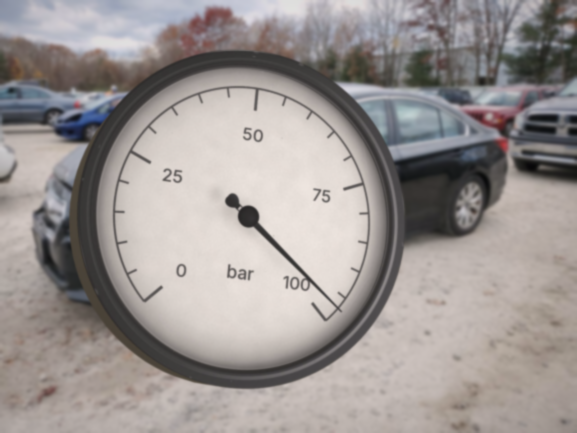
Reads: 97.5 bar
